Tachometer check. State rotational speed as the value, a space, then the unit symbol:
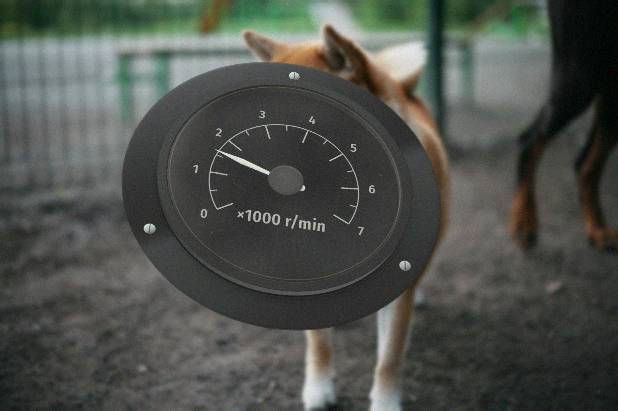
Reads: 1500 rpm
